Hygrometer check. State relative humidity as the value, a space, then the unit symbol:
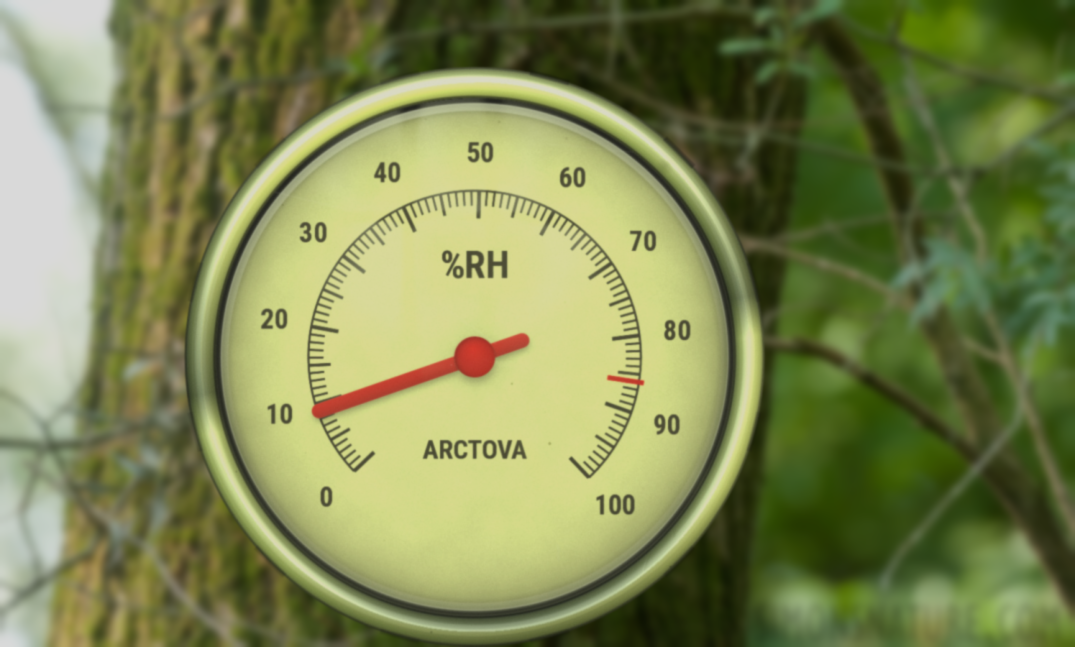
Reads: 9 %
